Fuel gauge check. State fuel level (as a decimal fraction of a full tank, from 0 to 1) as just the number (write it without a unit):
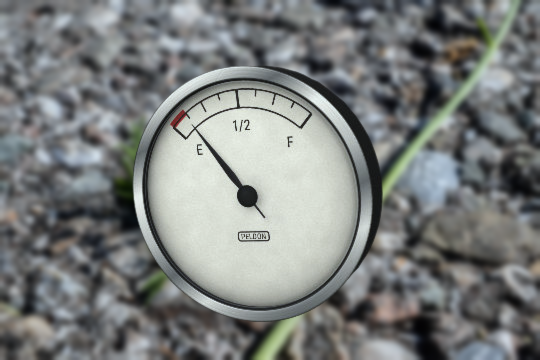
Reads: 0.125
